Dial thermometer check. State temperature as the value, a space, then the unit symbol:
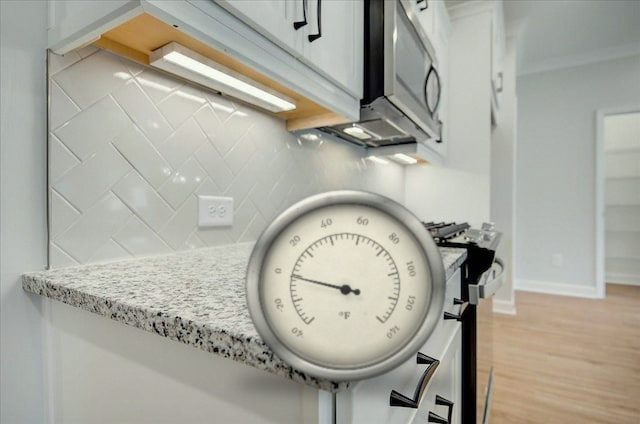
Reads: 0 °F
